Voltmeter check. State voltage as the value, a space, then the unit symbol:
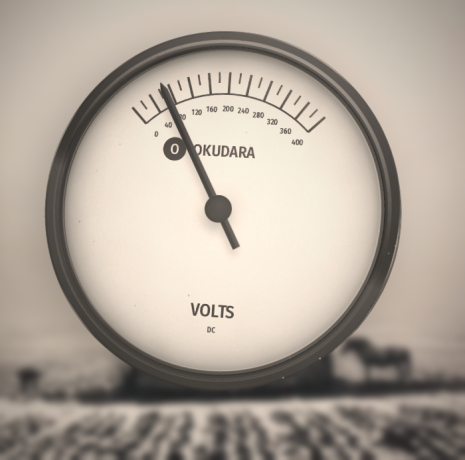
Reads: 70 V
